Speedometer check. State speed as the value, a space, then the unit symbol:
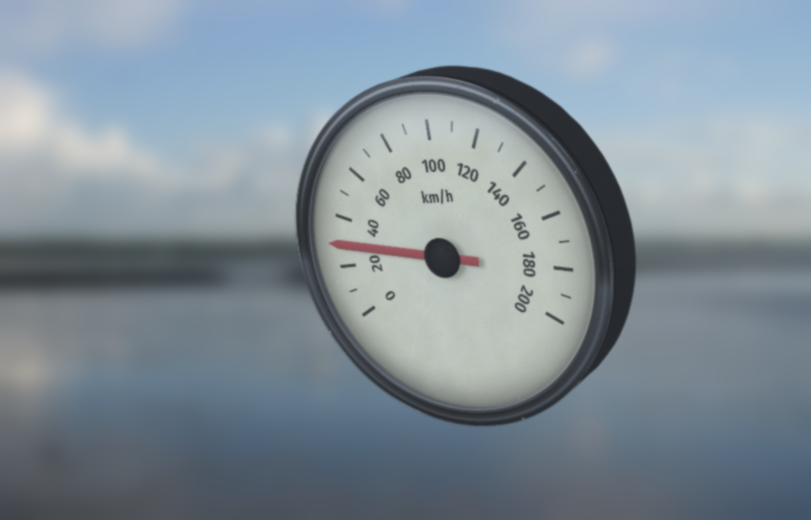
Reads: 30 km/h
